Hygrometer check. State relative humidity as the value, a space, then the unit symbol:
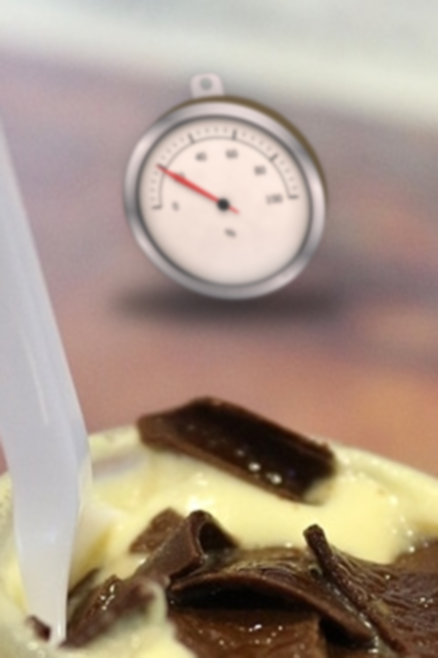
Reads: 20 %
